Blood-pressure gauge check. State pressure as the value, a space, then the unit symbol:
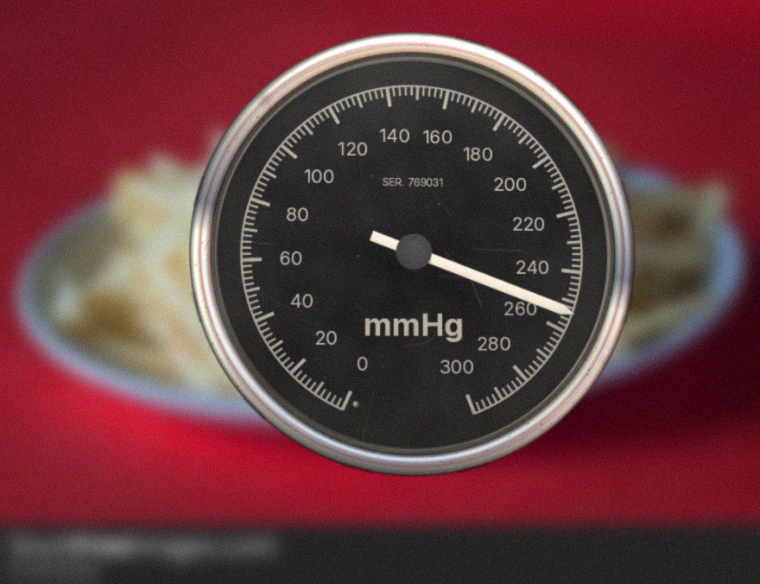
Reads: 254 mmHg
